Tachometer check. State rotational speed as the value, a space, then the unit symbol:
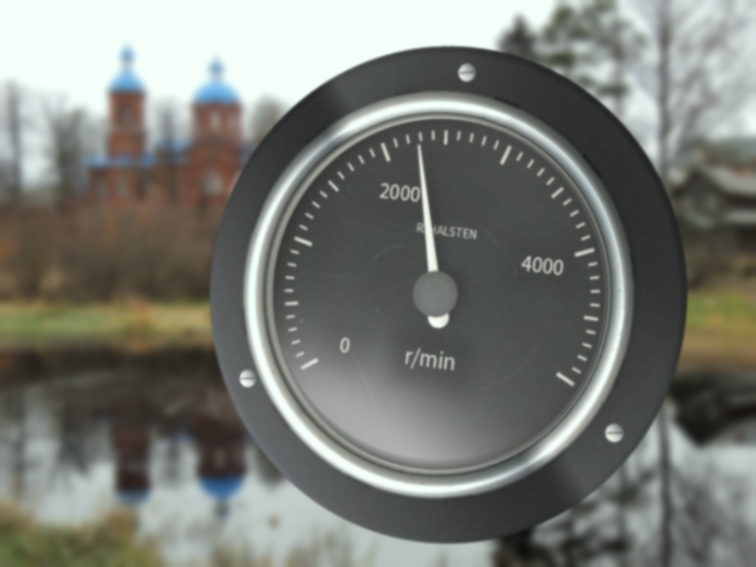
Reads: 2300 rpm
